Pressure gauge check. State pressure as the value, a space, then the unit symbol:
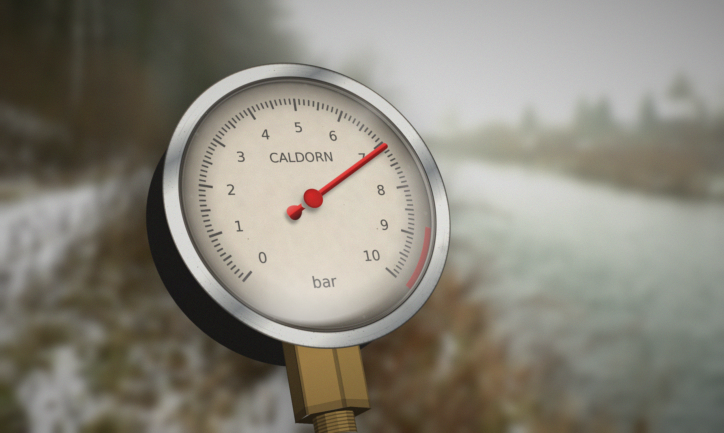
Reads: 7.1 bar
